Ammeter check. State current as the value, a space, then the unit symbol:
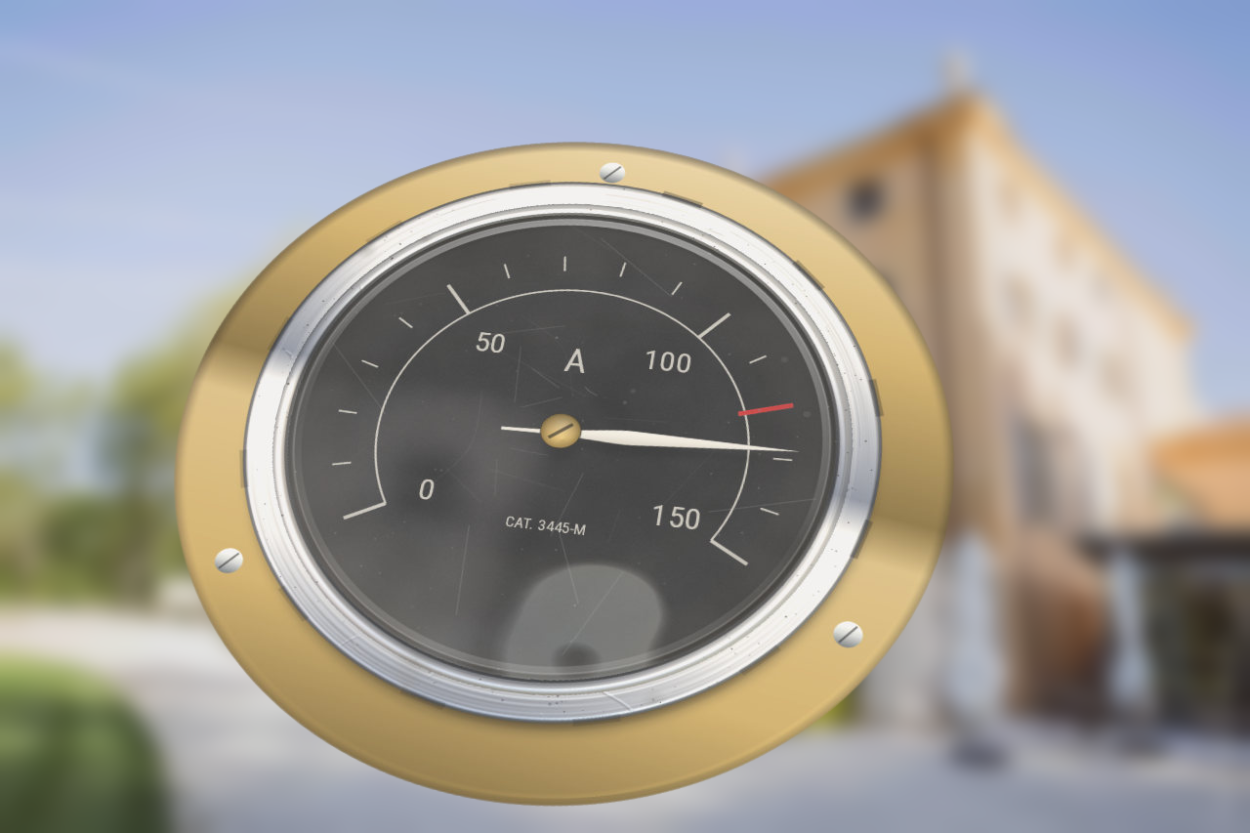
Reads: 130 A
